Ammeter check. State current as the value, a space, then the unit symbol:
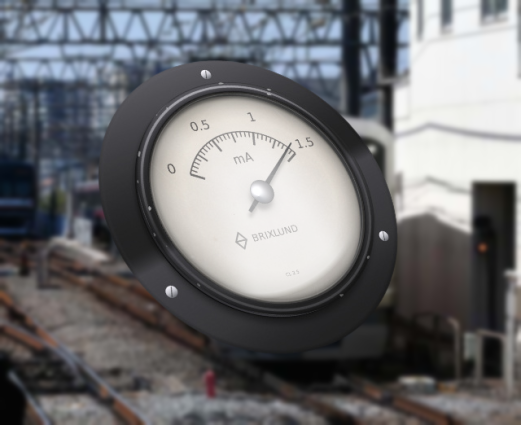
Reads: 1.4 mA
